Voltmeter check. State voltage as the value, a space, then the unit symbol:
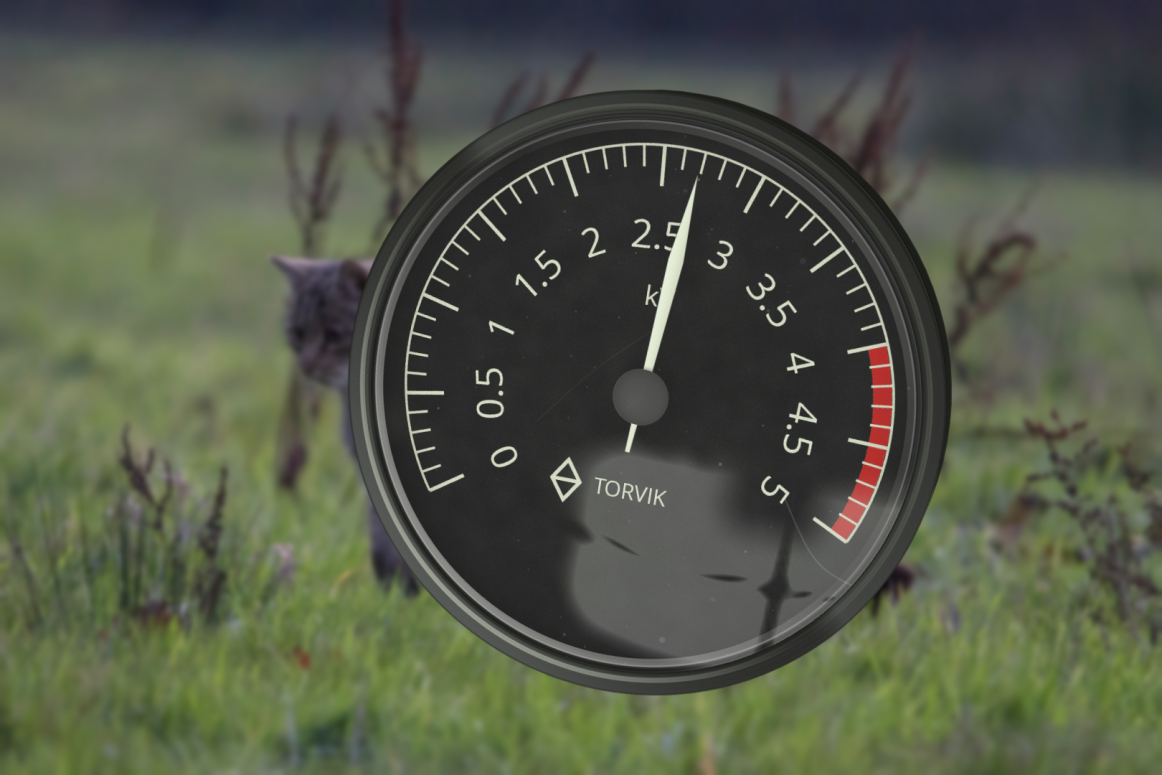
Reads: 2.7 kV
